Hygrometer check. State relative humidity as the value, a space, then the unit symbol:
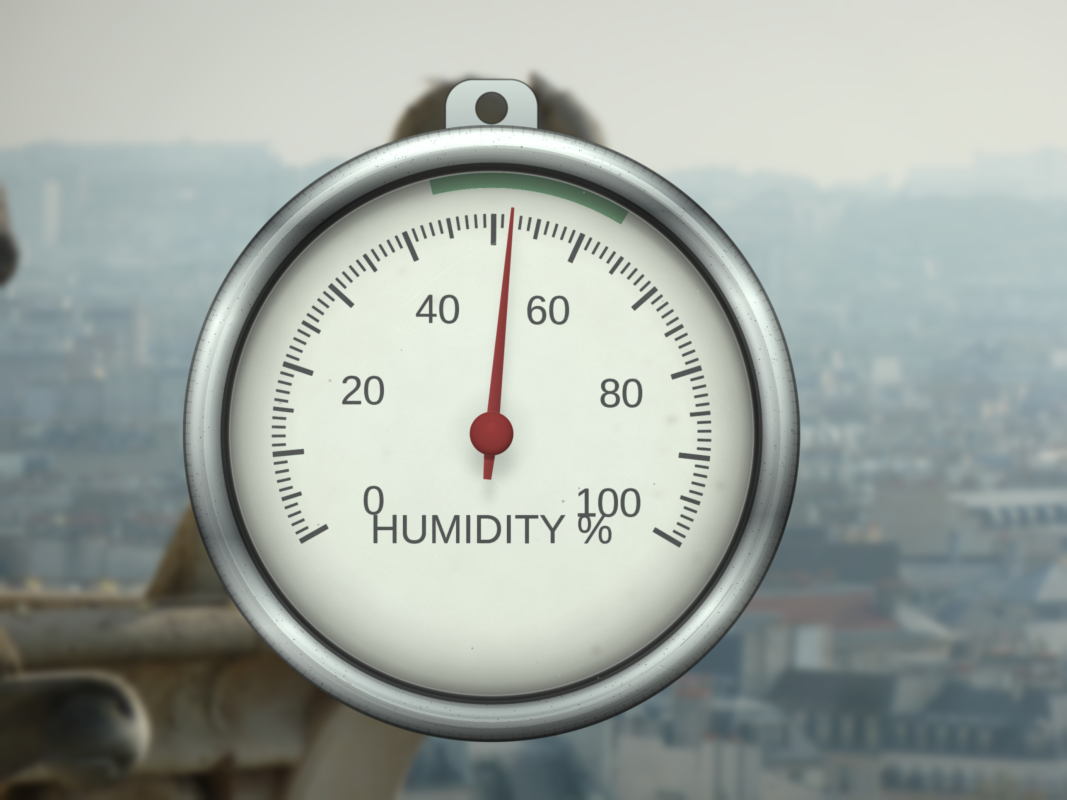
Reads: 52 %
